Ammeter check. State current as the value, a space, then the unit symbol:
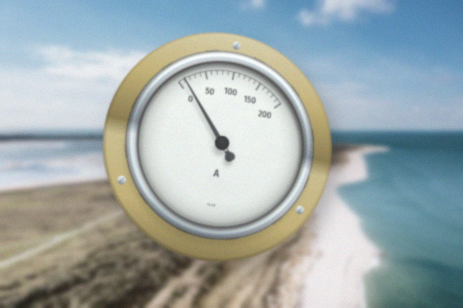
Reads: 10 A
